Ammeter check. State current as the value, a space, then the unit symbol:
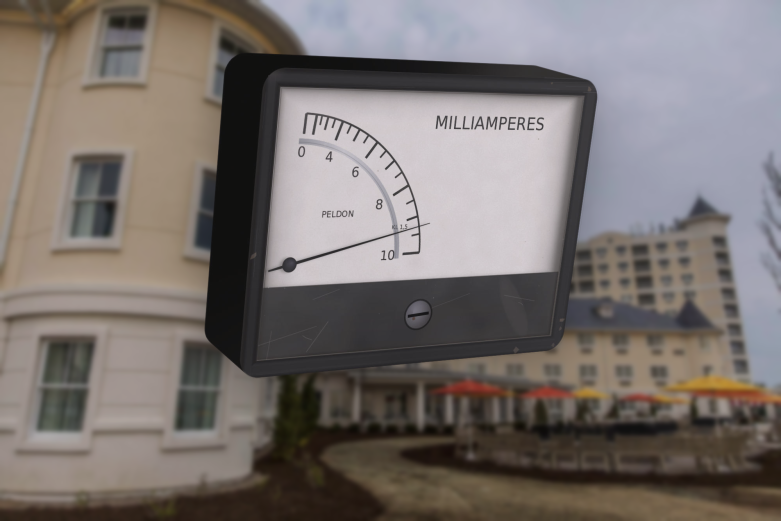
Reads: 9.25 mA
